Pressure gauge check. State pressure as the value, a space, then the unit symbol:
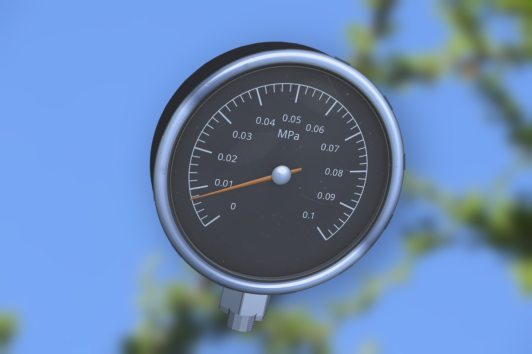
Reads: 0.008 MPa
